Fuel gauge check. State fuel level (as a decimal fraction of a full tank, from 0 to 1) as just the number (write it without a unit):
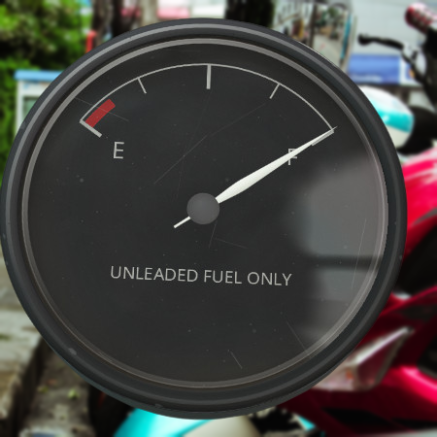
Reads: 1
